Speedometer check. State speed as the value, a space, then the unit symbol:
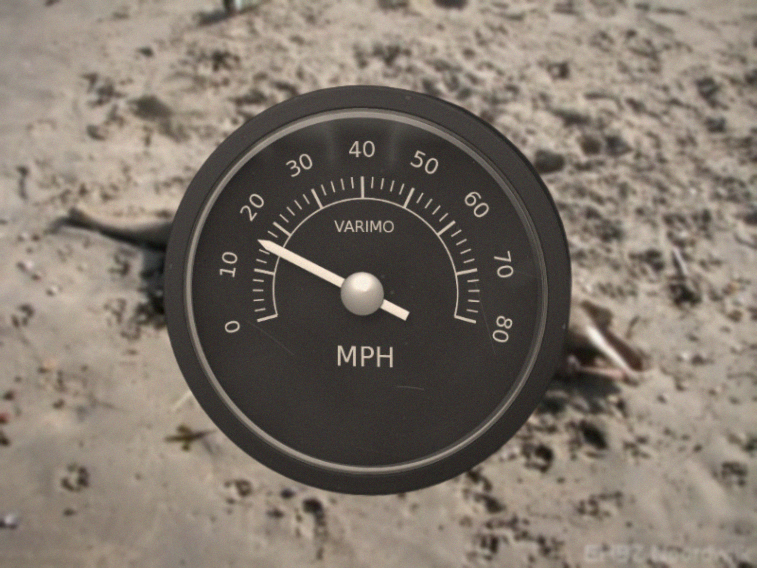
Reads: 16 mph
